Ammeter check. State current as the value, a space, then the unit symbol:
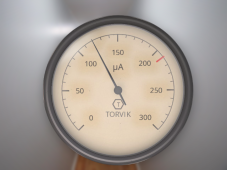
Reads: 120 µA
